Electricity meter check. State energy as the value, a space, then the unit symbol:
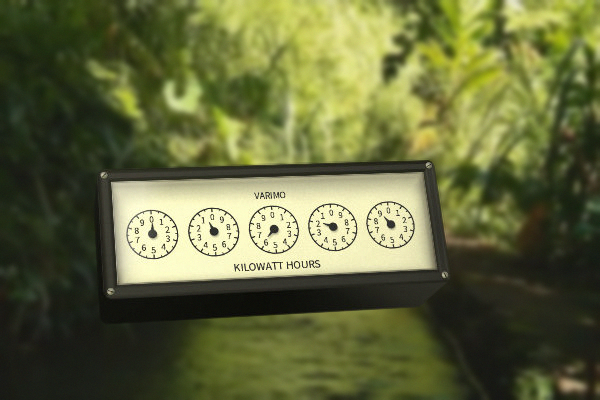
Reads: 619 kWh
